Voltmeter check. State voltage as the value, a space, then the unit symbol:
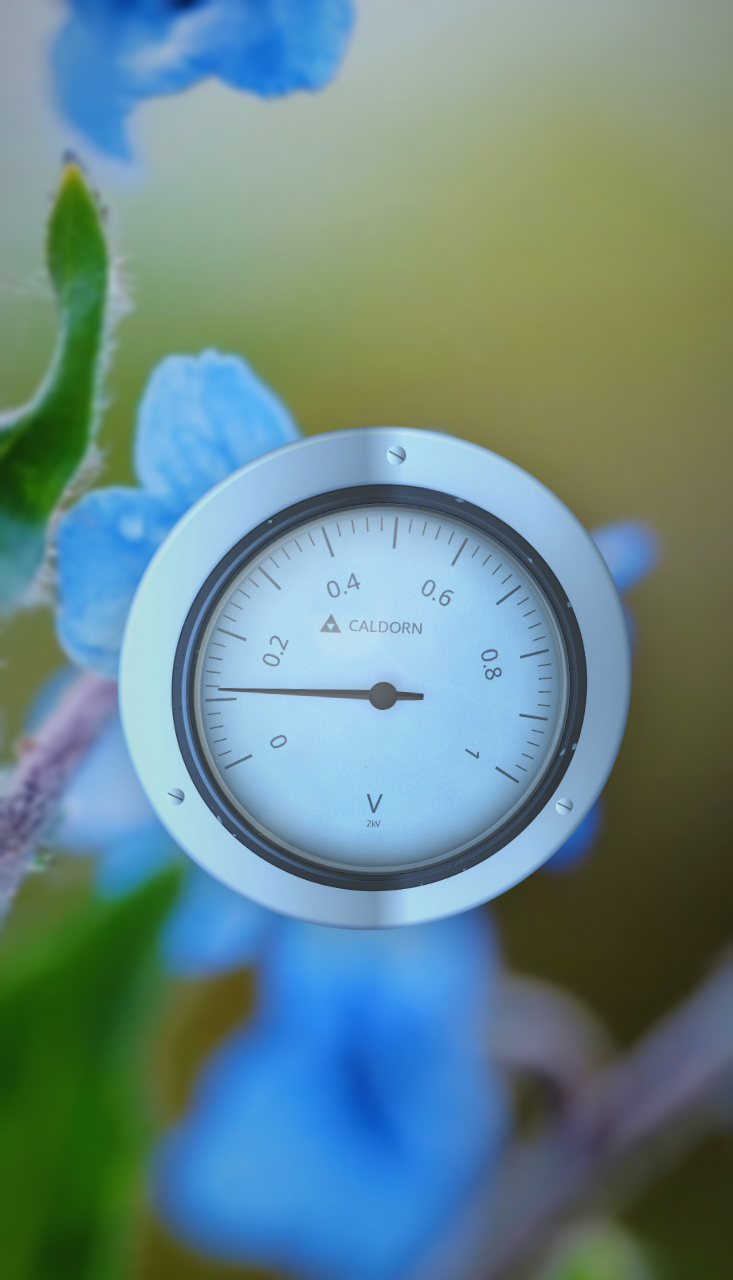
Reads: 0.12 V
